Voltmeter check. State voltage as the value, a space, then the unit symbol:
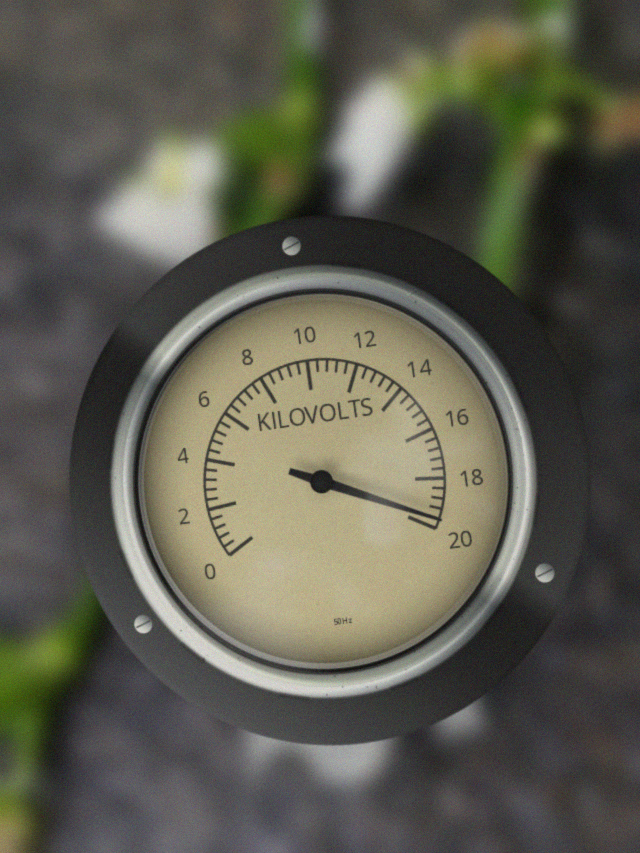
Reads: 19.6 kV
